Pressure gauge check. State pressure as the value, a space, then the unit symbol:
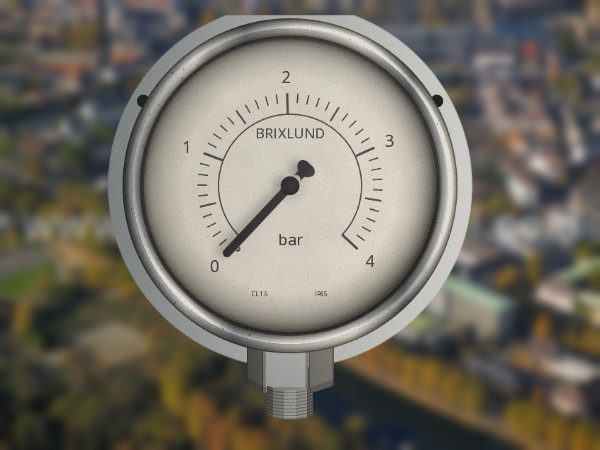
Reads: 0 bar
